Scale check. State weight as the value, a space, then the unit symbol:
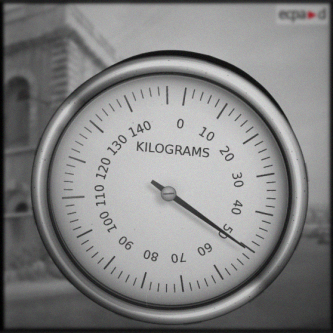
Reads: 50 kg
